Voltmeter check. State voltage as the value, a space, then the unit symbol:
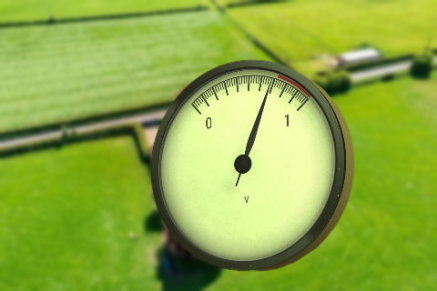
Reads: 0.7 V
